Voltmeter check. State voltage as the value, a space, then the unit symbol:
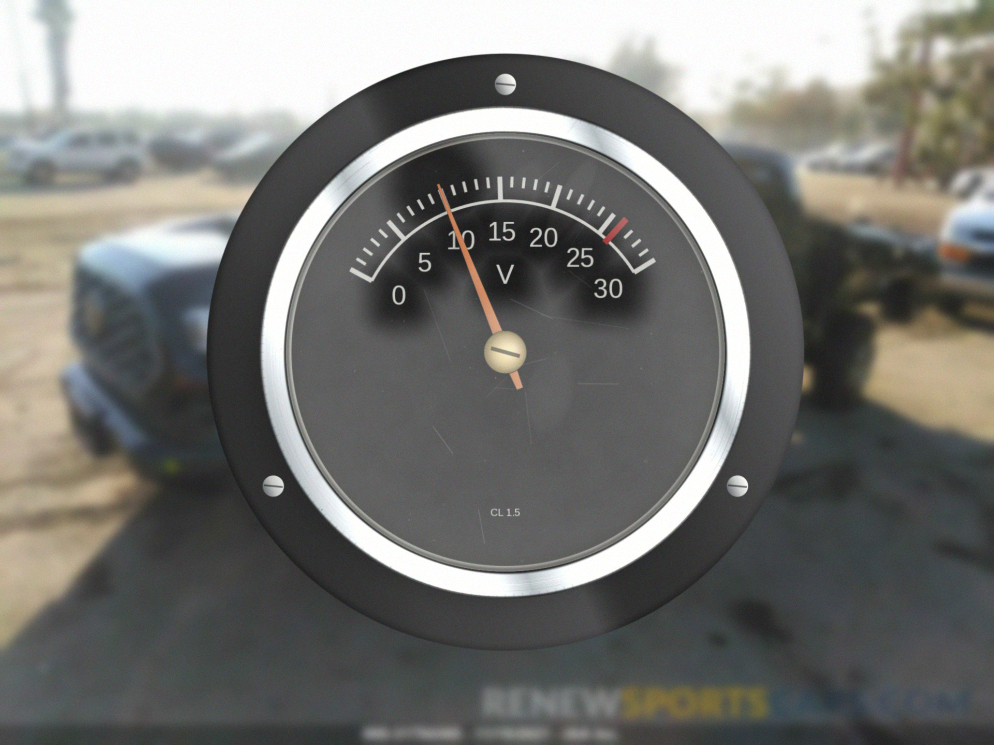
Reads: 10 V
